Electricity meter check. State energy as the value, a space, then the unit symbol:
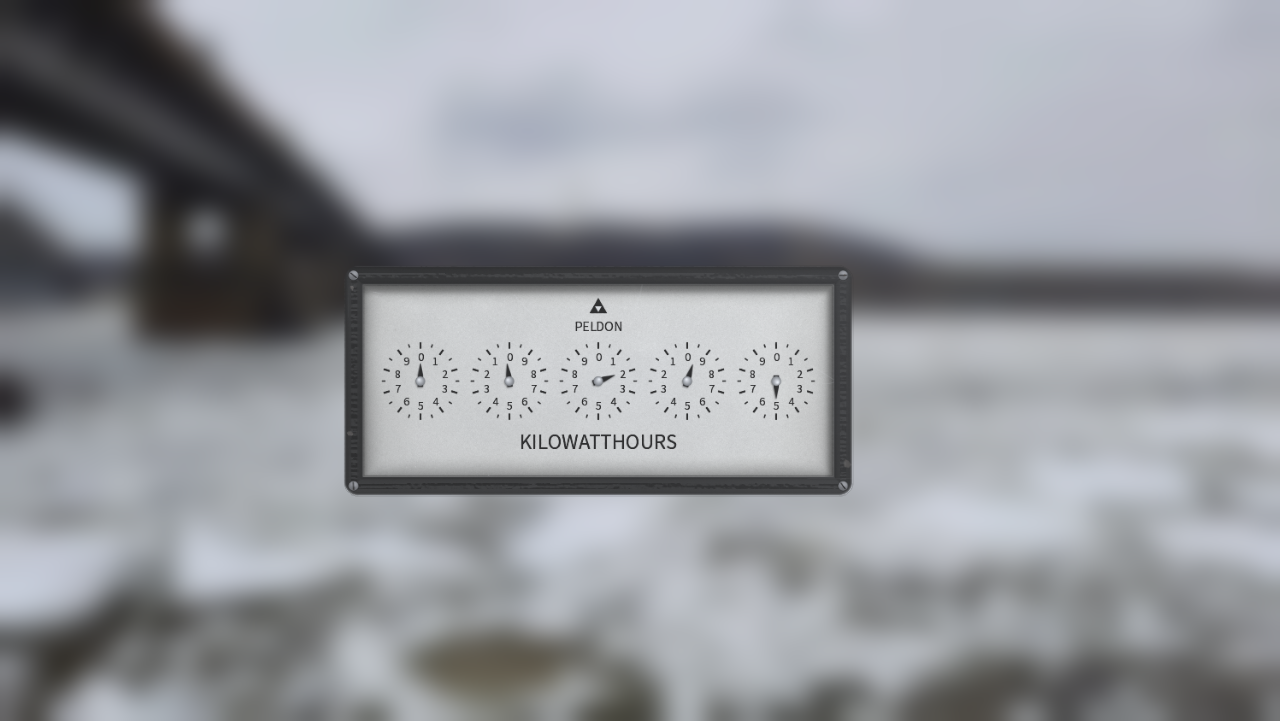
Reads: 195 kWh
